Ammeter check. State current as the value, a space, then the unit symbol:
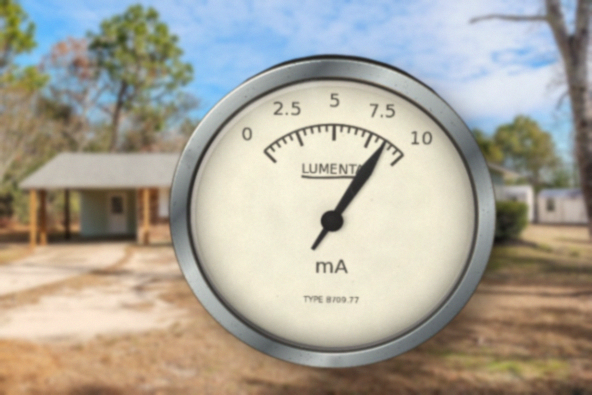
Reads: 8.5 mA
